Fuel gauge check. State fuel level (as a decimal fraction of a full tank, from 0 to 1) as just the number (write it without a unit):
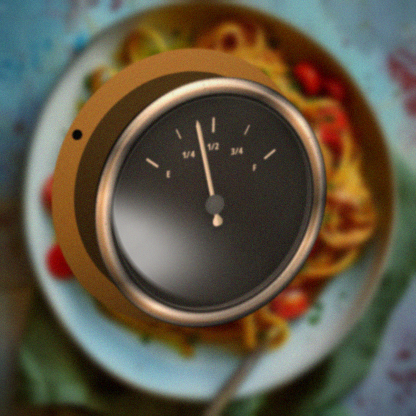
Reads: 0.375
